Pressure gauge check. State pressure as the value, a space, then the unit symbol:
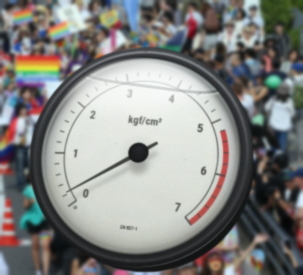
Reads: 0.2 kg/cm²
